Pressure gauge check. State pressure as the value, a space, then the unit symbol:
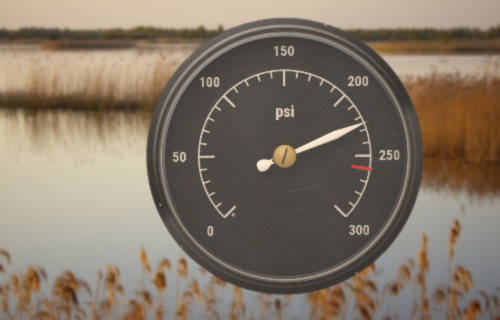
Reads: 225 psi
